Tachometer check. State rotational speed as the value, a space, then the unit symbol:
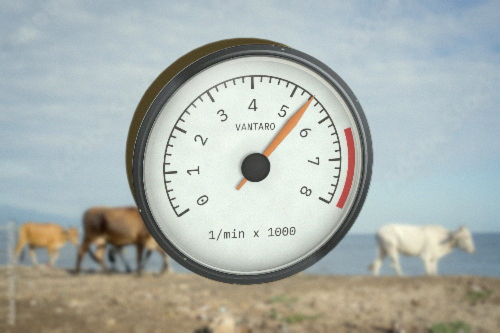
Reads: 5400 rpm
